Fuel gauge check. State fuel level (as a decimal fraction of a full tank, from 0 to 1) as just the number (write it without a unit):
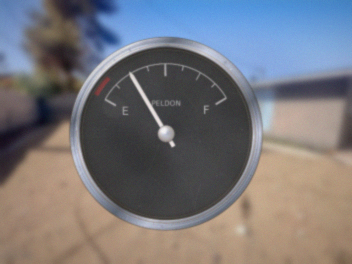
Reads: 0.25
